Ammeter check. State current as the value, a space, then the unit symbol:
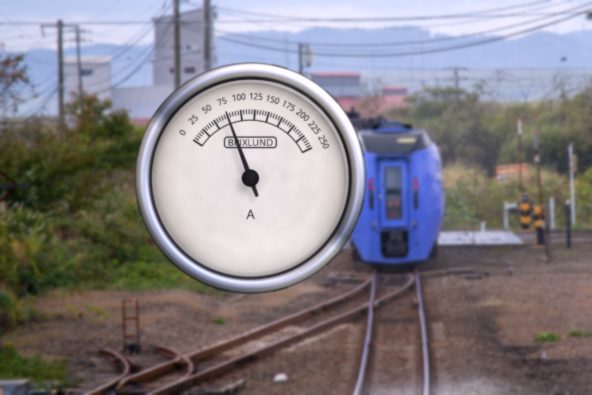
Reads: 75 A
